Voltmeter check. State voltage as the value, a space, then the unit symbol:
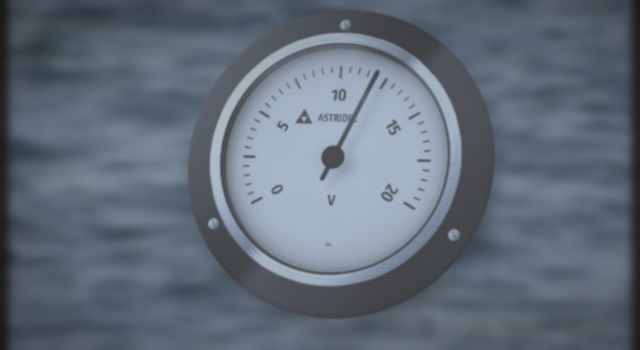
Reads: 12 V
